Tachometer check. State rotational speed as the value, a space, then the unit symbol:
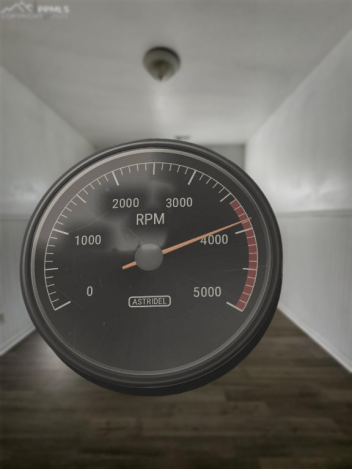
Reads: 3900 rpm
